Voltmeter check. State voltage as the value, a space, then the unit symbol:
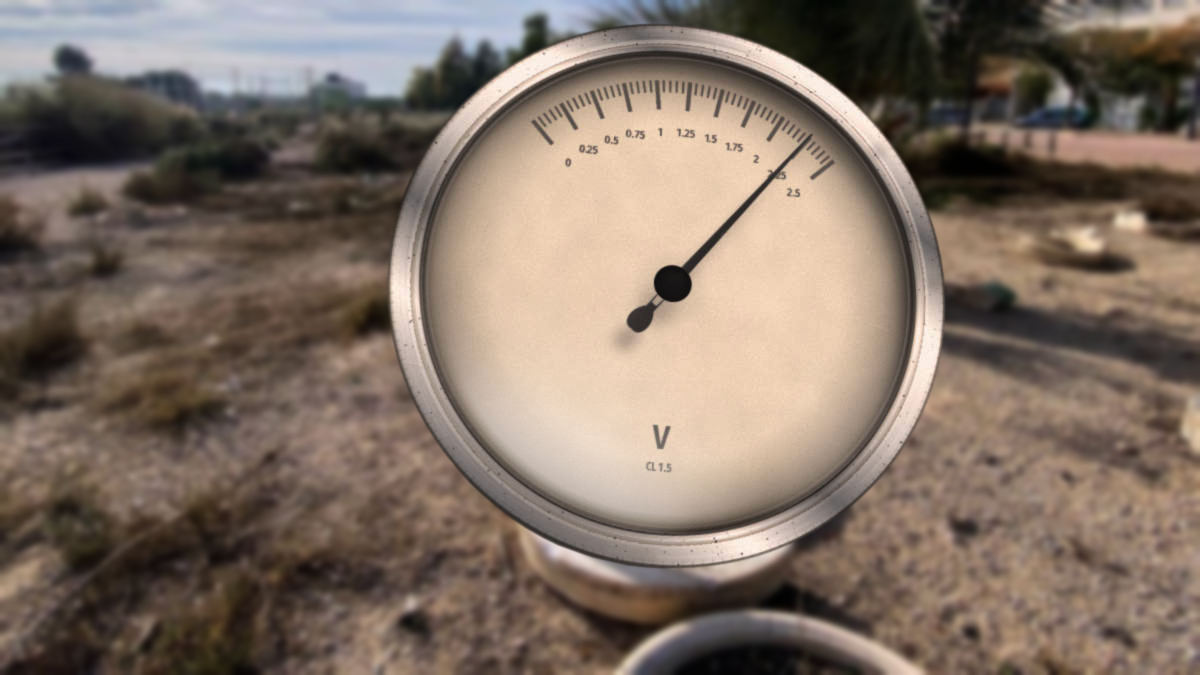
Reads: 2.25 V
